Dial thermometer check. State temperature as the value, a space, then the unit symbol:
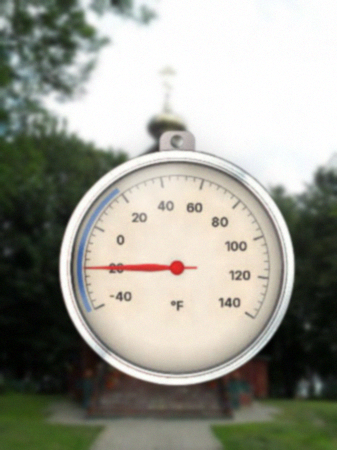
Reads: -20 °F
